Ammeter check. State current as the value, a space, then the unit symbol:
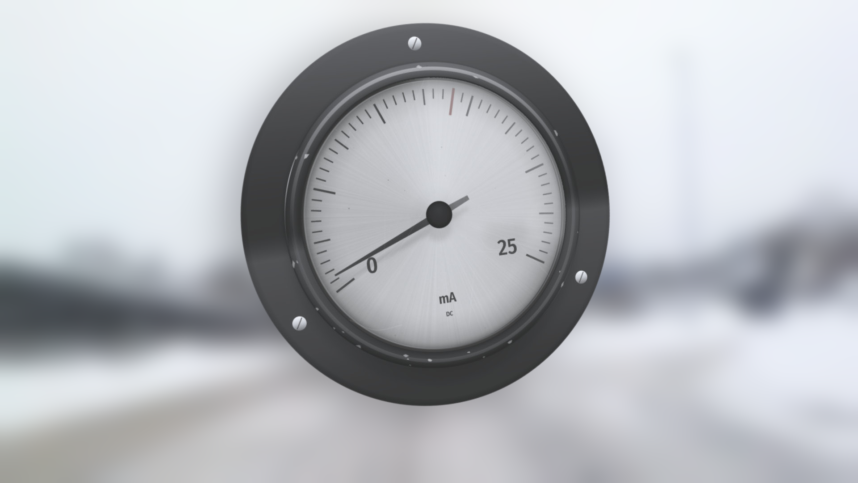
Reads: 0.75 mA
